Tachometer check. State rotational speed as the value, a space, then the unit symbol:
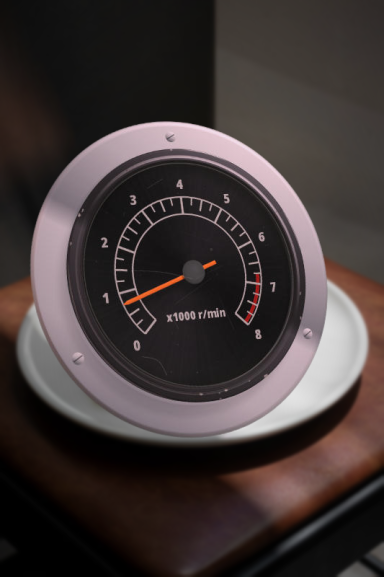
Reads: 750 rpm
